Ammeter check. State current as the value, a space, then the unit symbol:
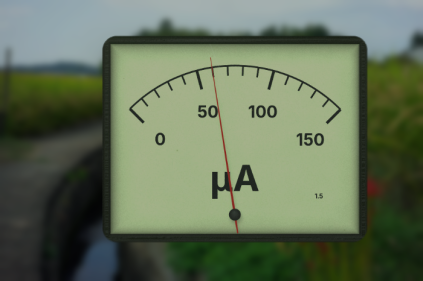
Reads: 60 µA
